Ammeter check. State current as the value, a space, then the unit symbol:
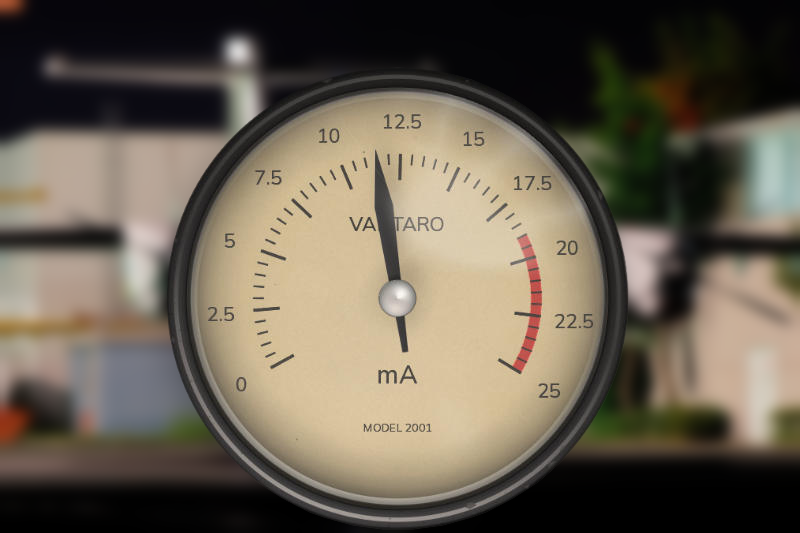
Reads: 11.5 mA
